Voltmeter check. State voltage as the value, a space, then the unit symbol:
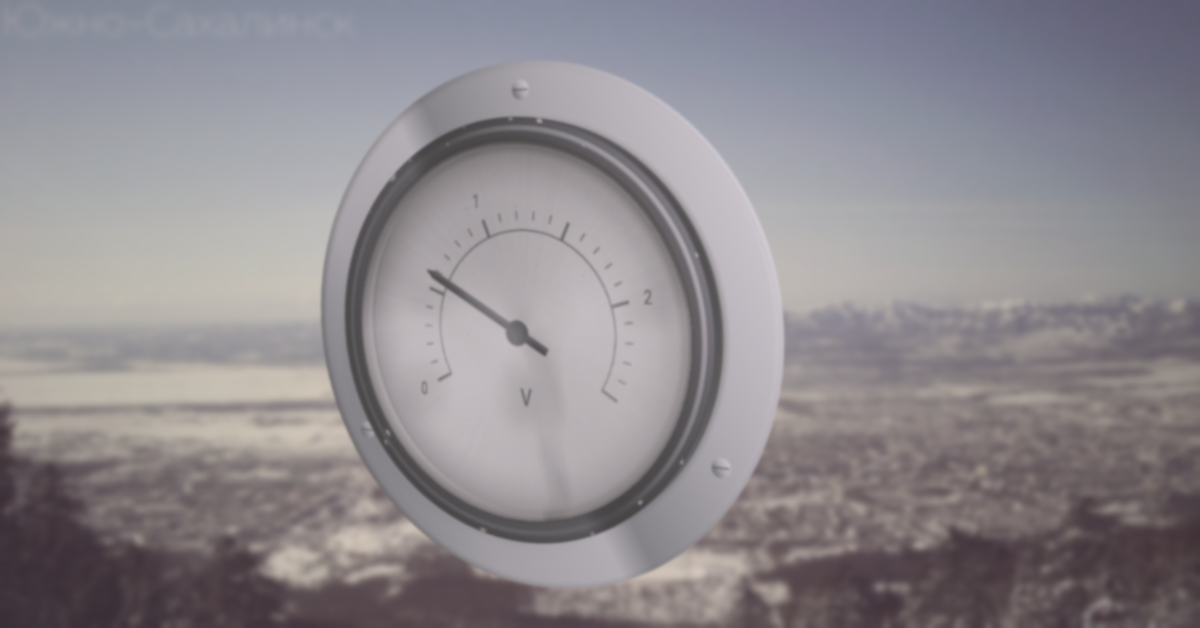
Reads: 0.6 V
